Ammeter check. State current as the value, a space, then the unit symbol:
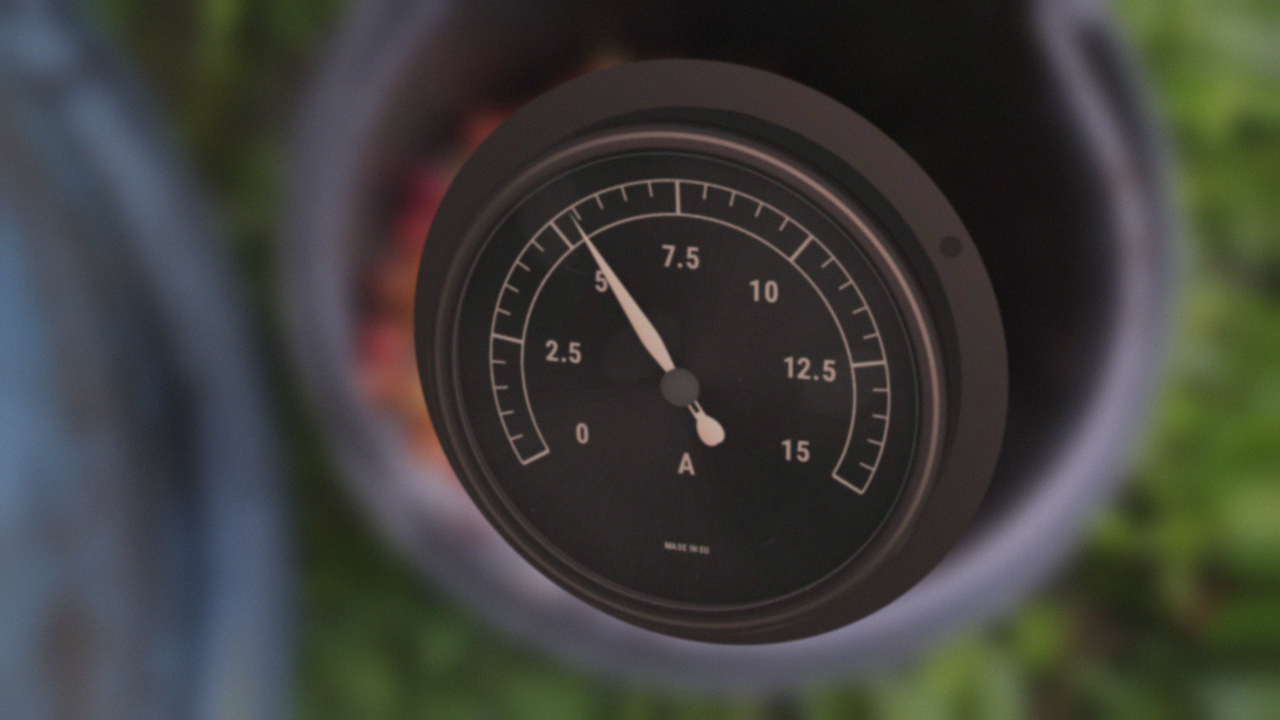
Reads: 5.5 A
